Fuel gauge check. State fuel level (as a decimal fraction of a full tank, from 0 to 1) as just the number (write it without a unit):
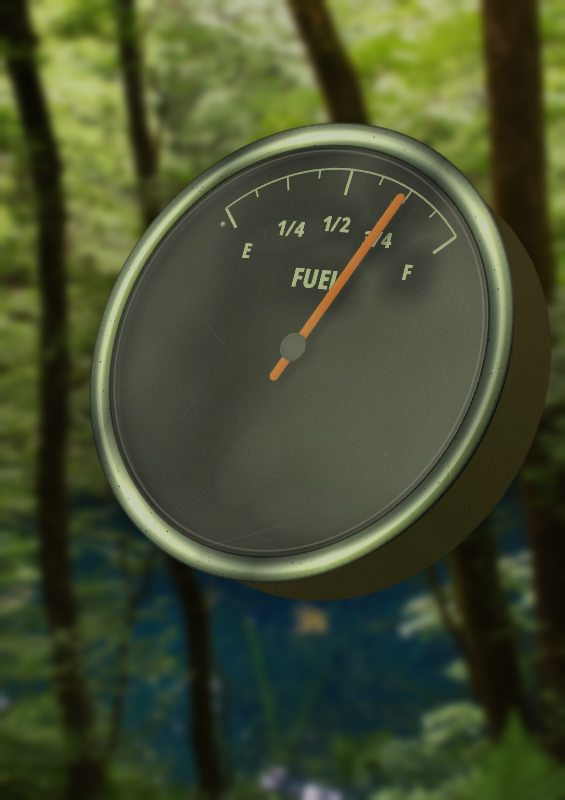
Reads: 0.75
